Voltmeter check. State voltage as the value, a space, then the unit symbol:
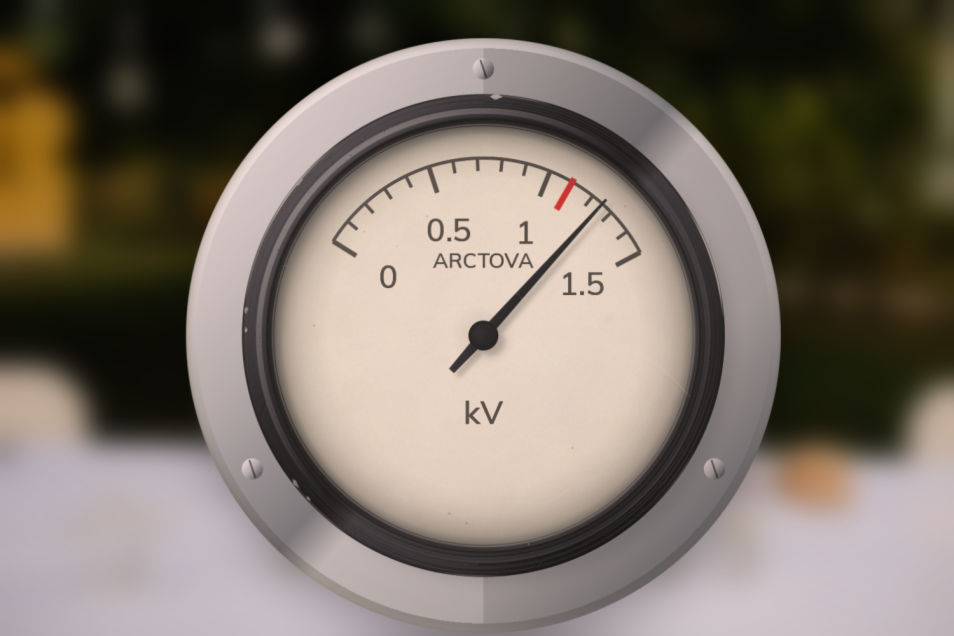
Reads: 1.25 kV
